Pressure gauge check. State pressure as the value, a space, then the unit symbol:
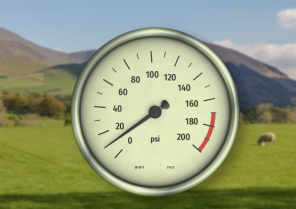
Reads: 10 psi
